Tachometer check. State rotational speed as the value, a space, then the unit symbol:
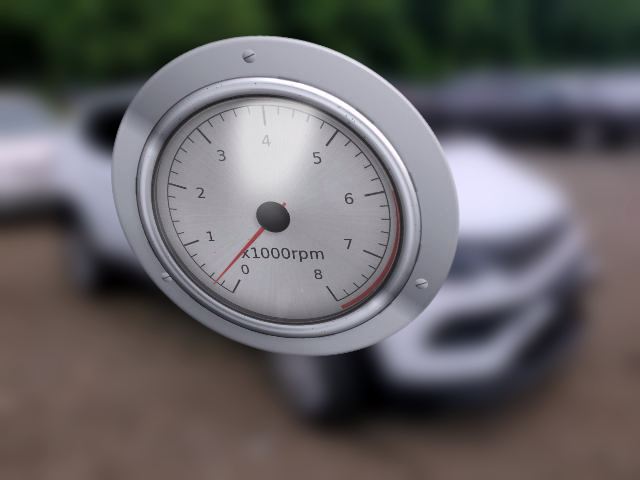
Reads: 300 rpm
